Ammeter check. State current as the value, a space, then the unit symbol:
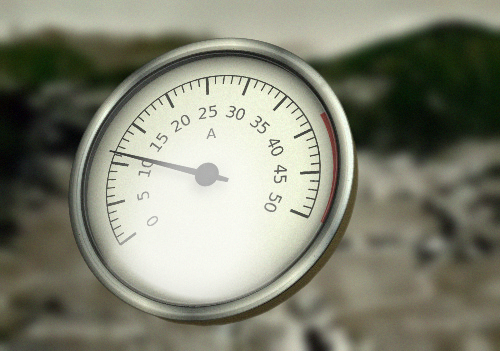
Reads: 11 A
